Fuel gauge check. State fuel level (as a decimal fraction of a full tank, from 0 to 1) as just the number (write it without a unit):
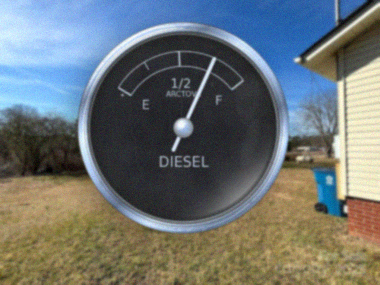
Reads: 0.75
